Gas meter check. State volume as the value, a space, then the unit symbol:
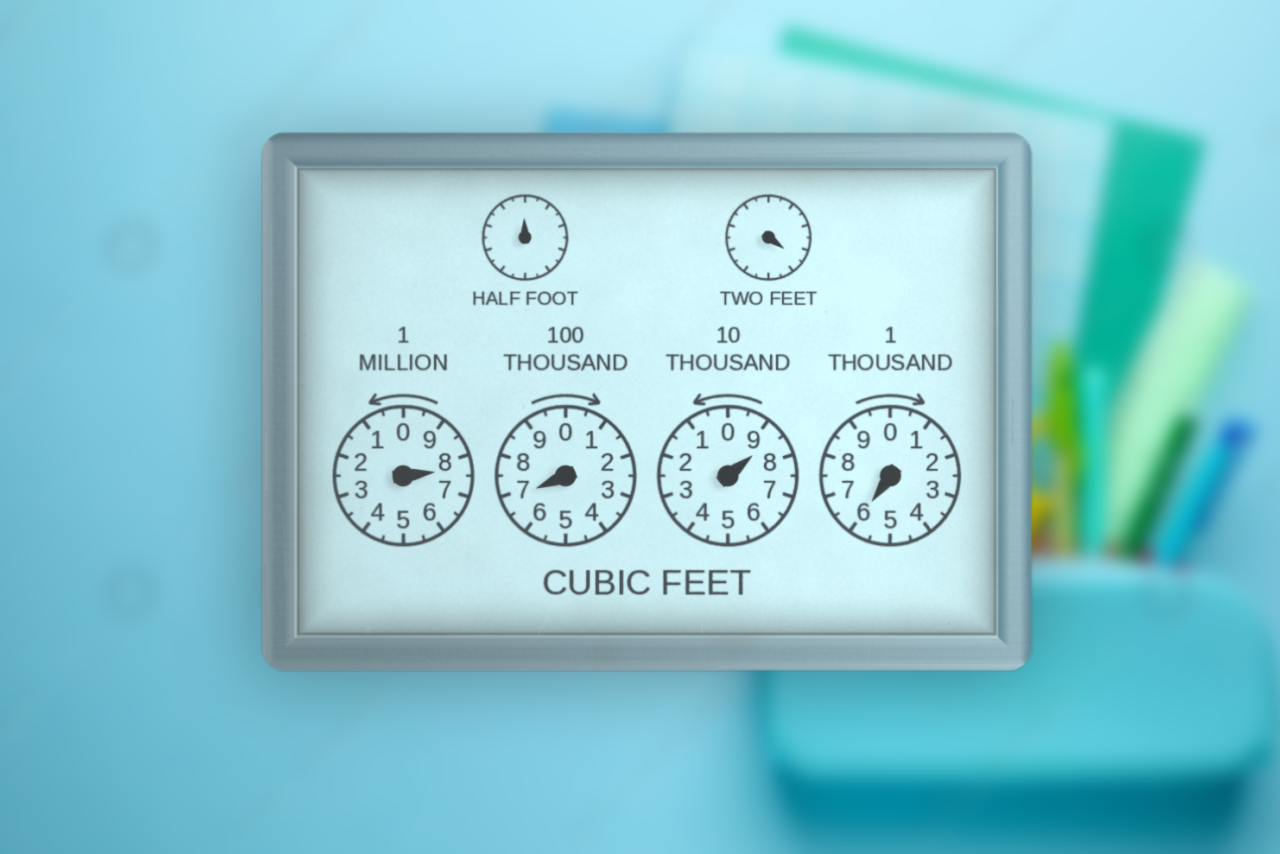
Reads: 768600 ft³
